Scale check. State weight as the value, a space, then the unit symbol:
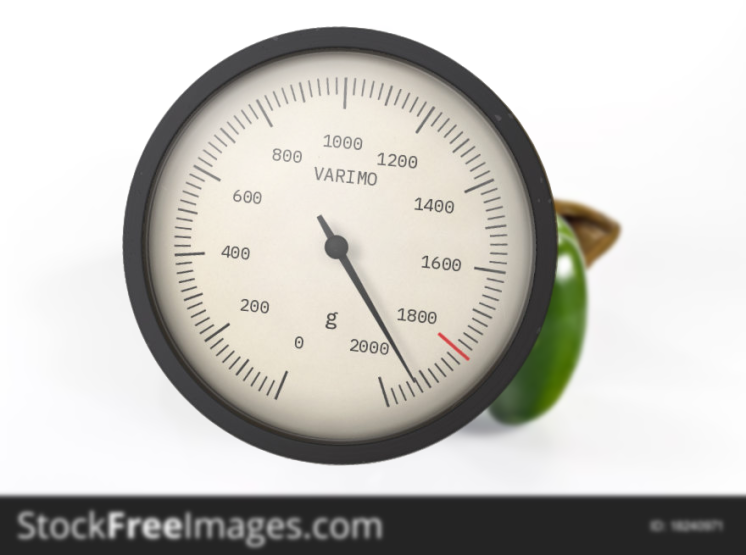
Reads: 1920 g
